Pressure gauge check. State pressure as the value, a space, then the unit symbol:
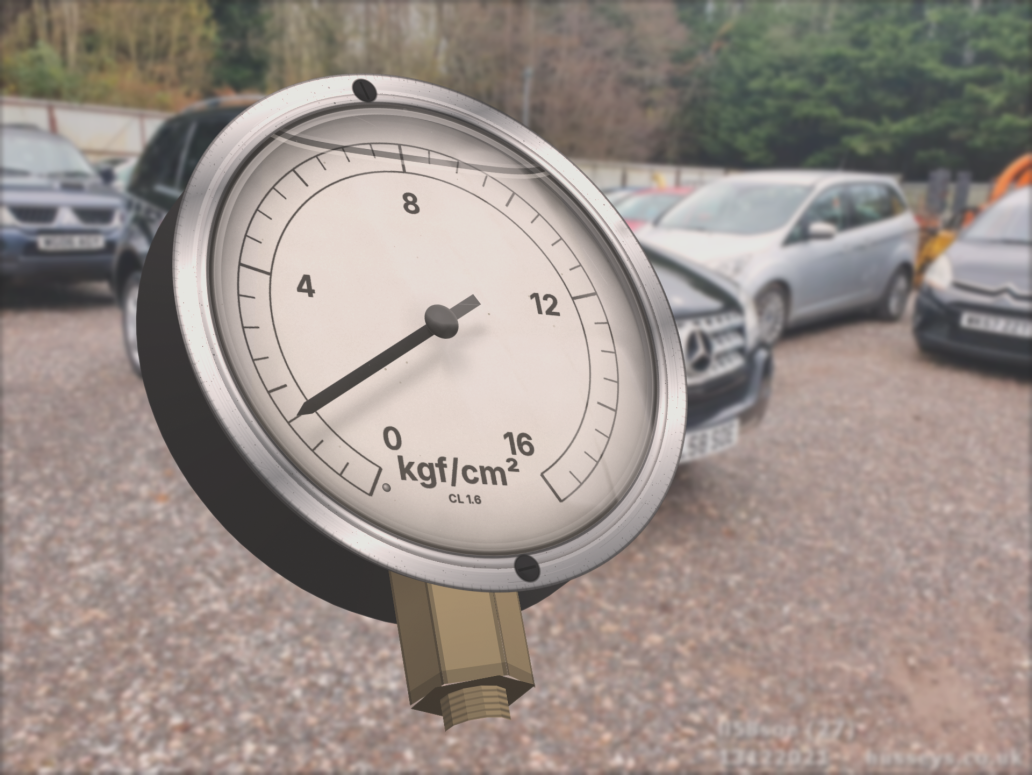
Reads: 1.5 kg/cm²
